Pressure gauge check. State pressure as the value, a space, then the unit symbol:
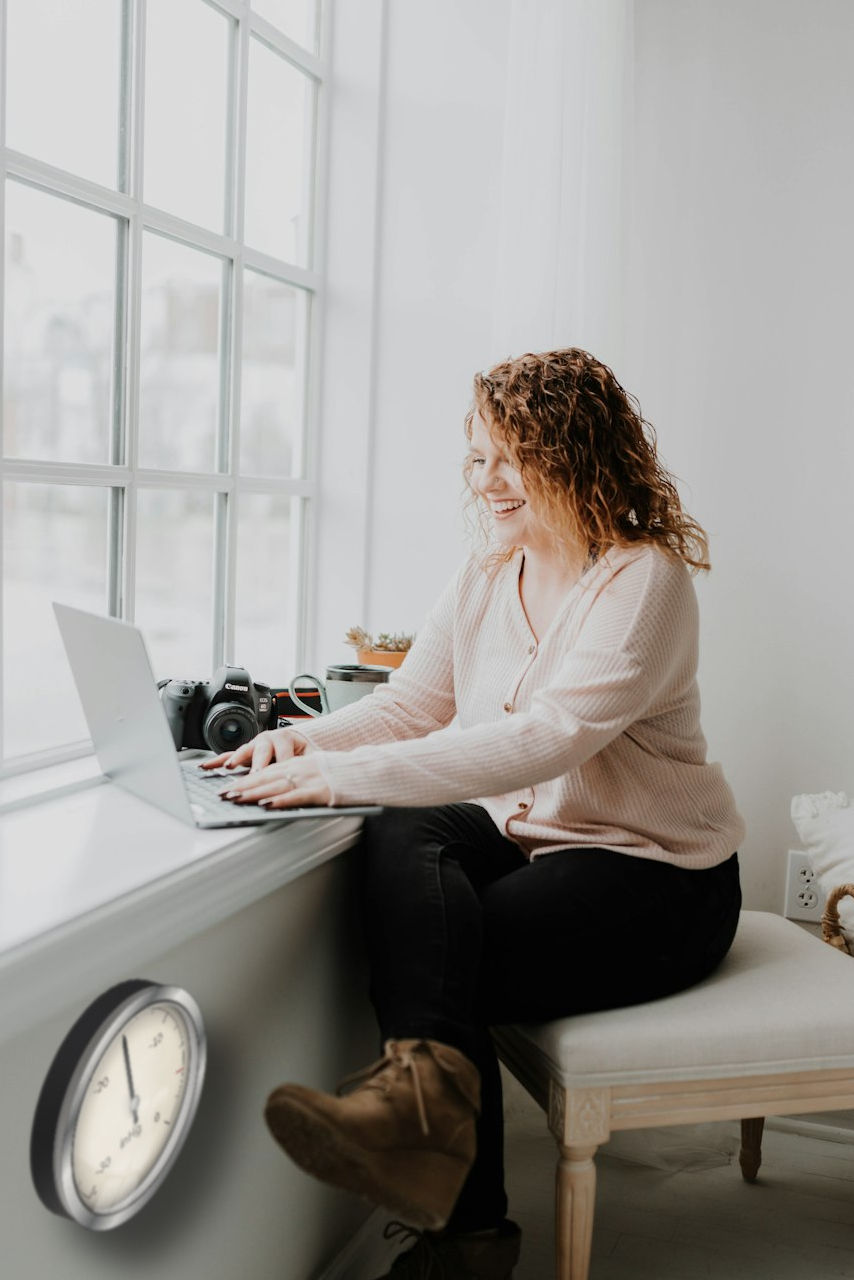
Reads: -16 inHg
